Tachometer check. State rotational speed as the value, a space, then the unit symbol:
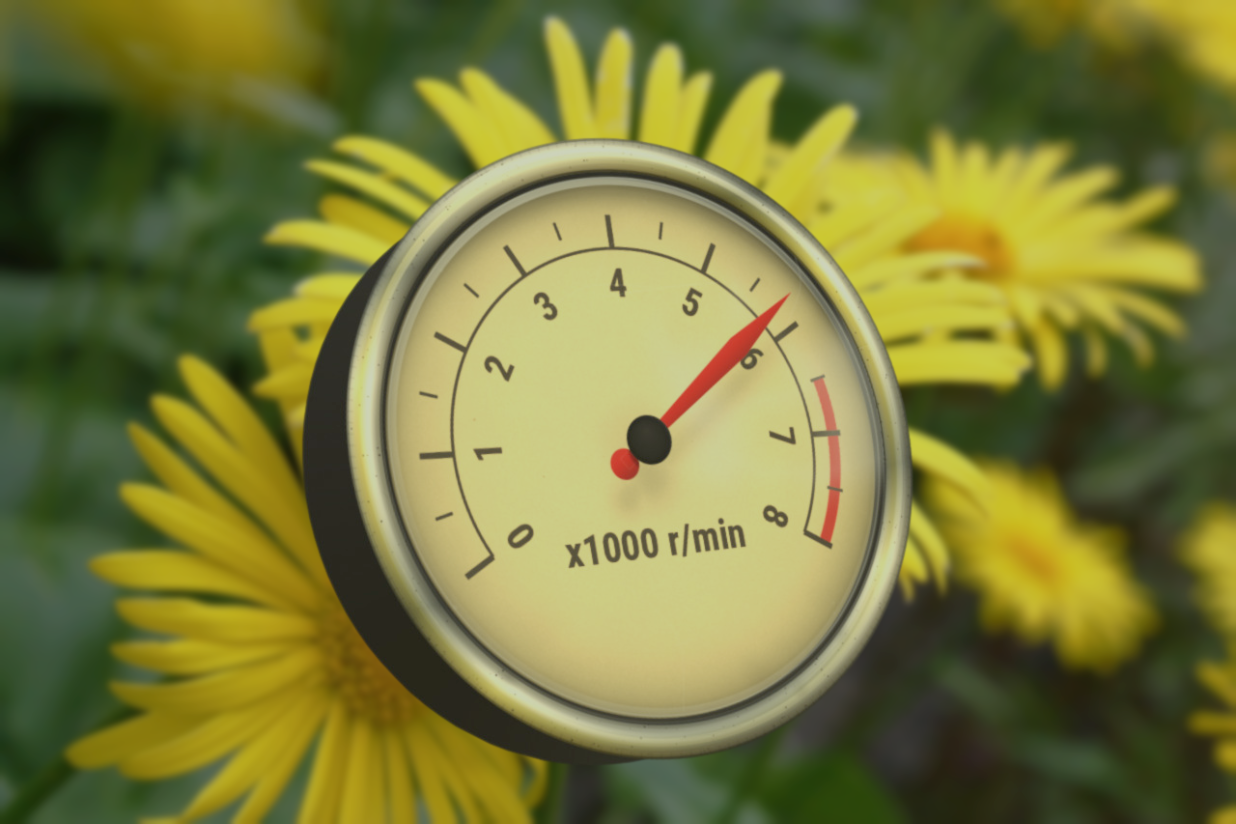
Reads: 5750 rpm
